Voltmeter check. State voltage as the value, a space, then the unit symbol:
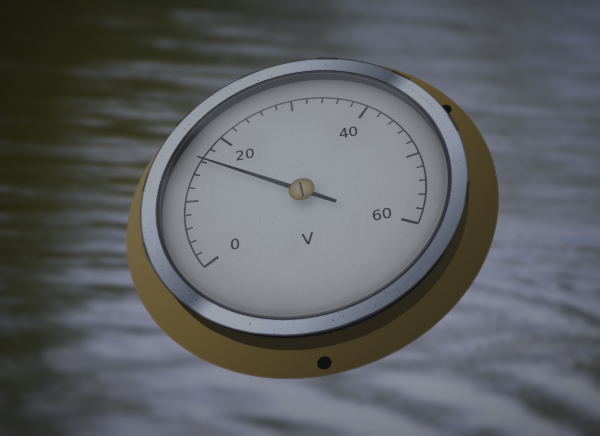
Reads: 16 V
